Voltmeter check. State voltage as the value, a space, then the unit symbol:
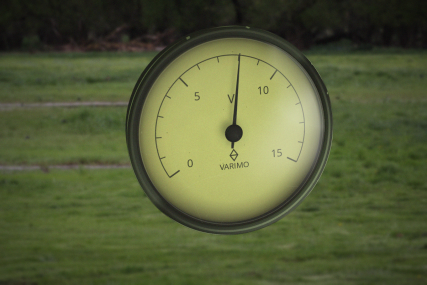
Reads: 8 V
